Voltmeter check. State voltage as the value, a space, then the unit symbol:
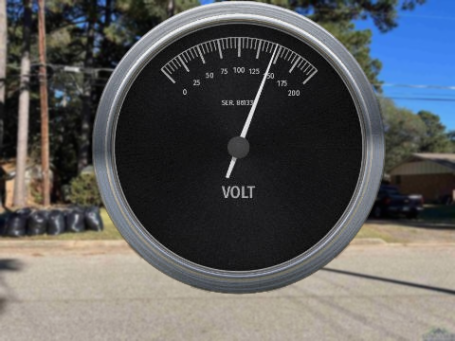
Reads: 145 V
